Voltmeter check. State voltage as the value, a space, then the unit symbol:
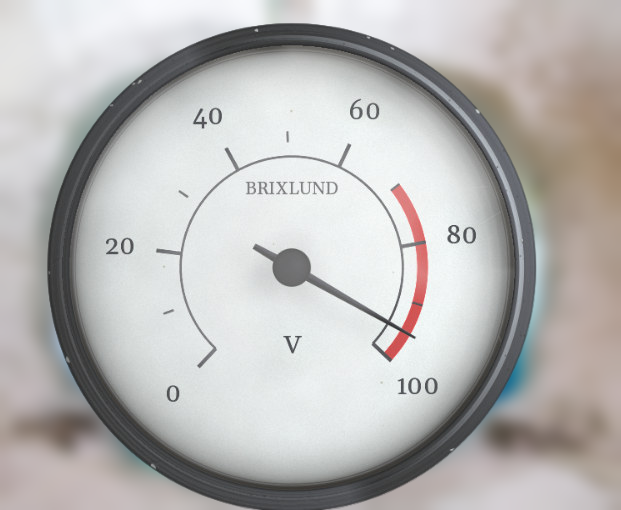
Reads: 95 V
